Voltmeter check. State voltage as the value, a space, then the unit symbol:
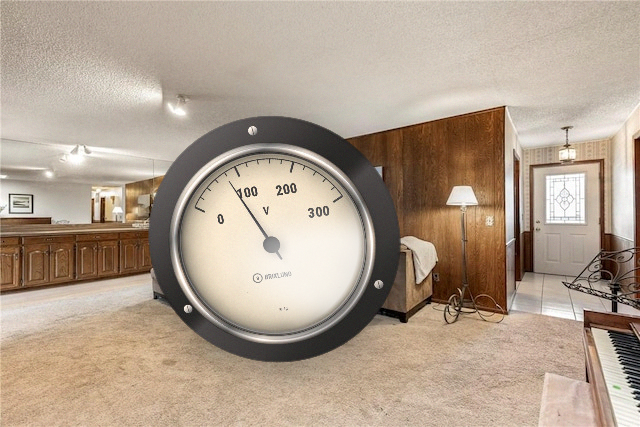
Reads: 80 V
